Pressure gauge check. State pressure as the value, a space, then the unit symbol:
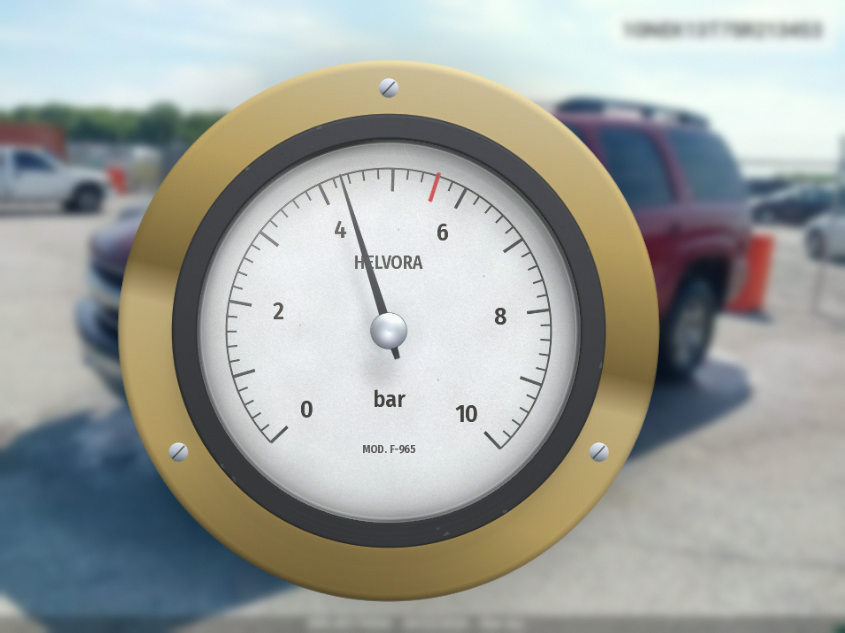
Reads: 4.3 bar
